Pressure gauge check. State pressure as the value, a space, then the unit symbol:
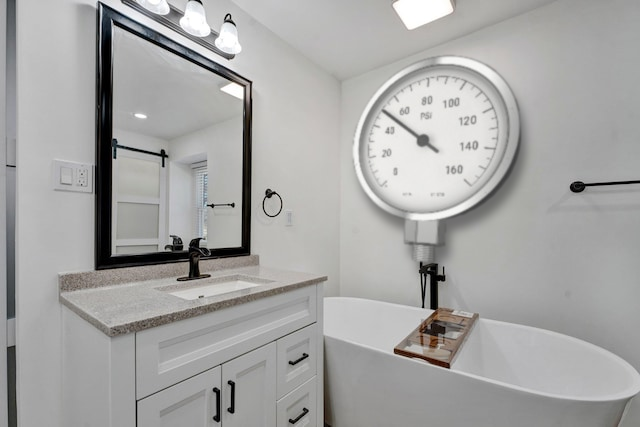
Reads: 50 psi
